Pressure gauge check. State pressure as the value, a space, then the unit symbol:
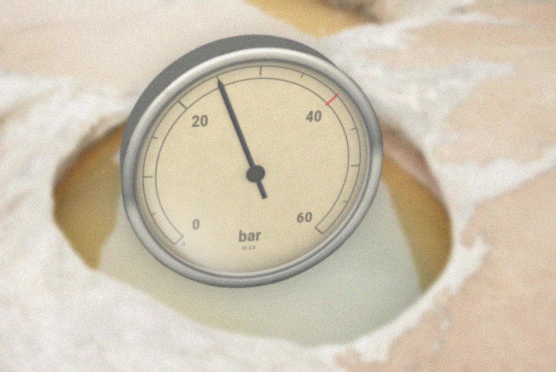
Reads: 25 bar
